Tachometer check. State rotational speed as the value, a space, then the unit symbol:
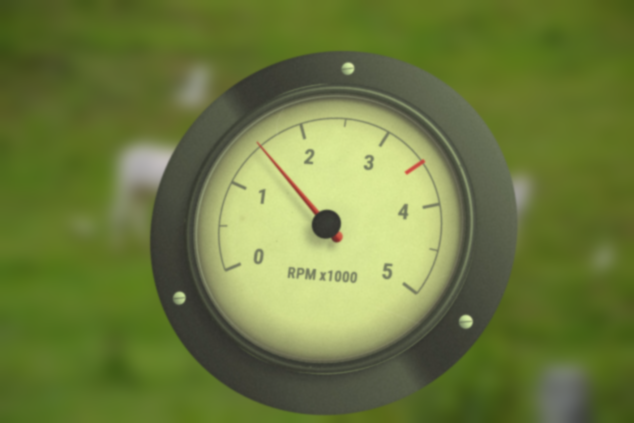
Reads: 1500 rpm
